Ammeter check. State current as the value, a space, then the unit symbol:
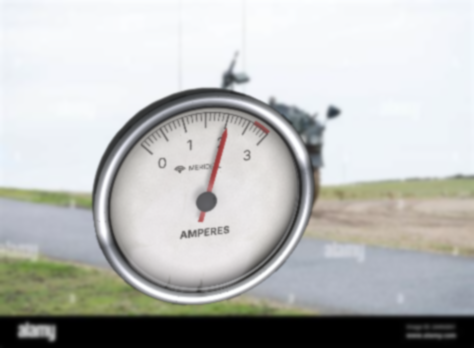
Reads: 2 A
